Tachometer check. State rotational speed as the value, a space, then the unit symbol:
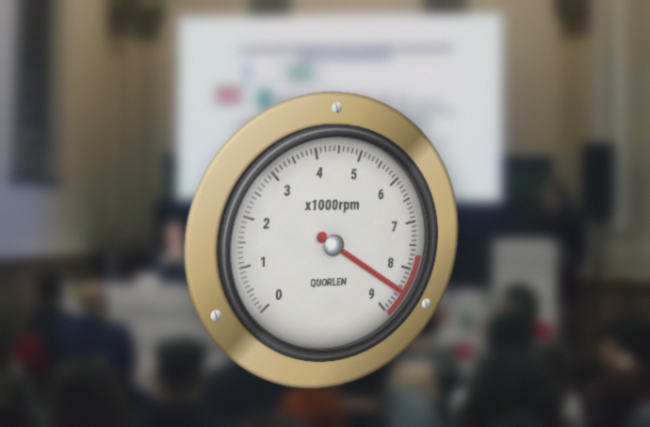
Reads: 8500 rpm
